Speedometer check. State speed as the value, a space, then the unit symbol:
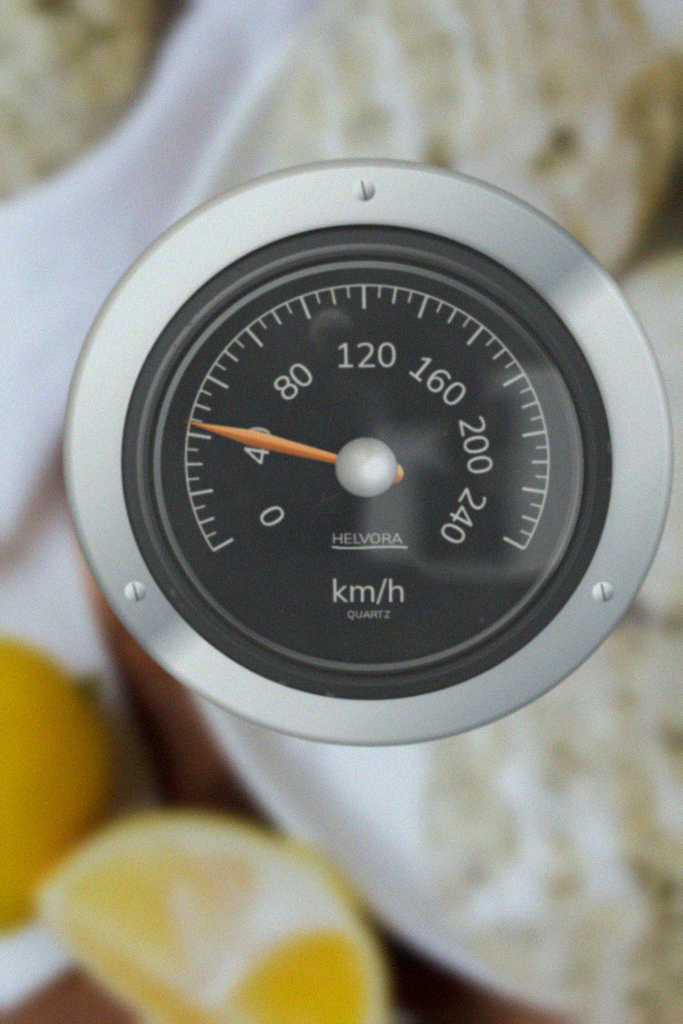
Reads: 45 km/h
